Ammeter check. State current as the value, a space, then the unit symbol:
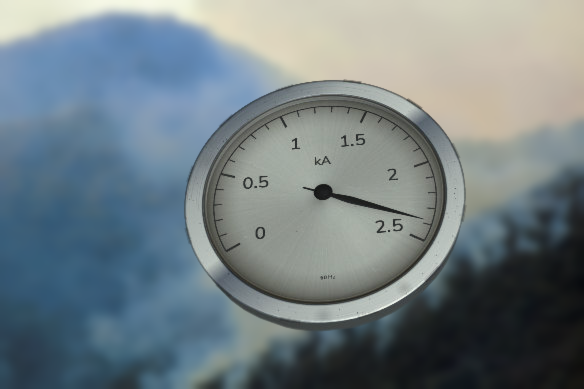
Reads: 2.4 kA
